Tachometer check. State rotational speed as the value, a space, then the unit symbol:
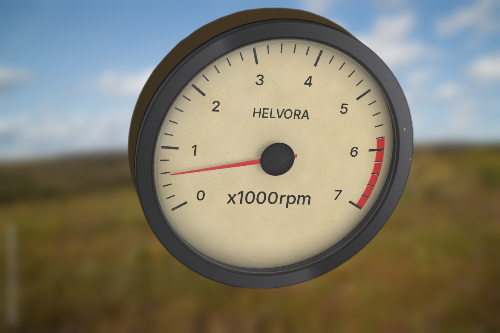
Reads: 600 rpm
